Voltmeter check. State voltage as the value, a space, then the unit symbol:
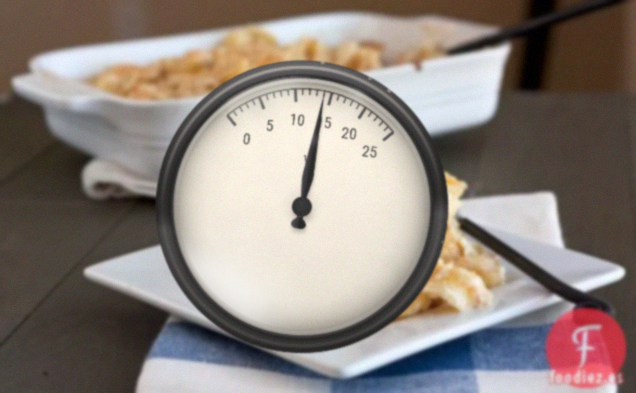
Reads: 14 V
